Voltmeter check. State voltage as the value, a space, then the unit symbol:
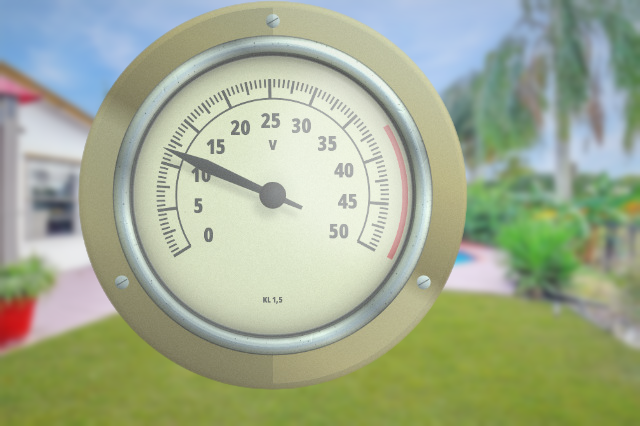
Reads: 11.5 V
